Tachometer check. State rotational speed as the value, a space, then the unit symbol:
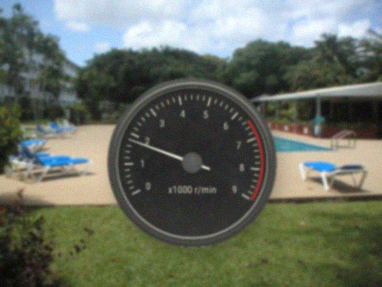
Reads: 1800 rpm
